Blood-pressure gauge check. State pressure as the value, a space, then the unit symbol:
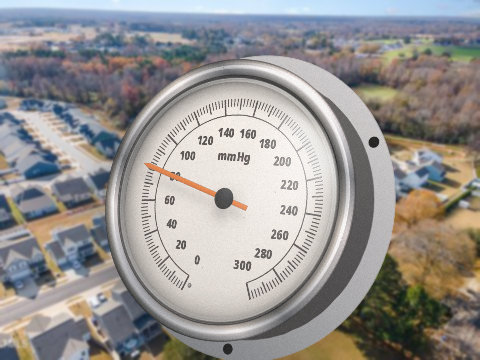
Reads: 80 mmHg
